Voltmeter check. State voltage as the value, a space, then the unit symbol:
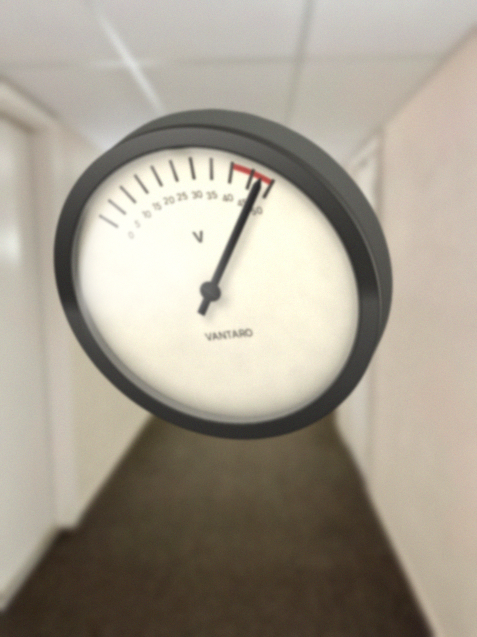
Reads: 47.5 V
